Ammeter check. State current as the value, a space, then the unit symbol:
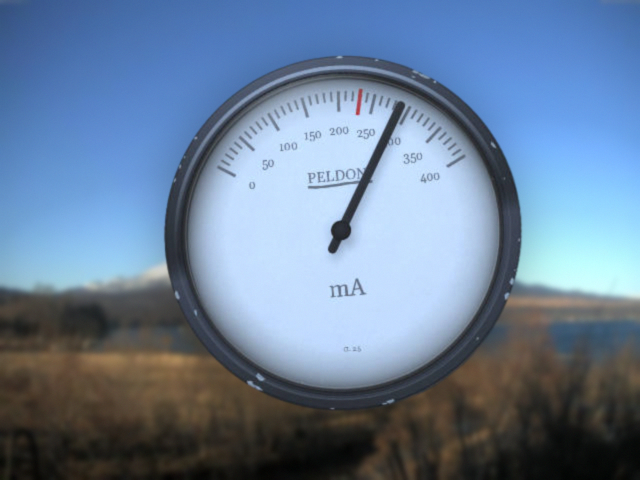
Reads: 290 mA
